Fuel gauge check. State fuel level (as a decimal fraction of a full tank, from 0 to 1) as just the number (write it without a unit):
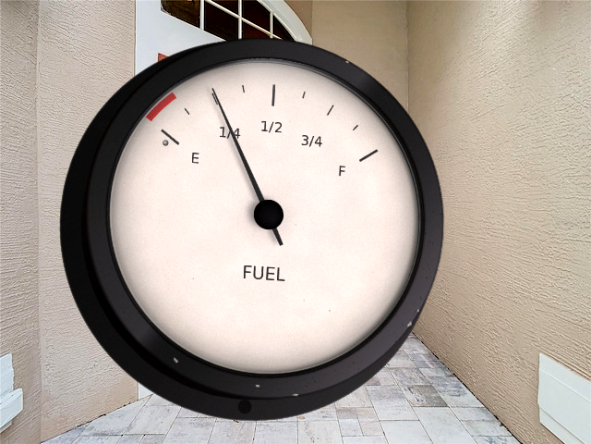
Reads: 0.25
